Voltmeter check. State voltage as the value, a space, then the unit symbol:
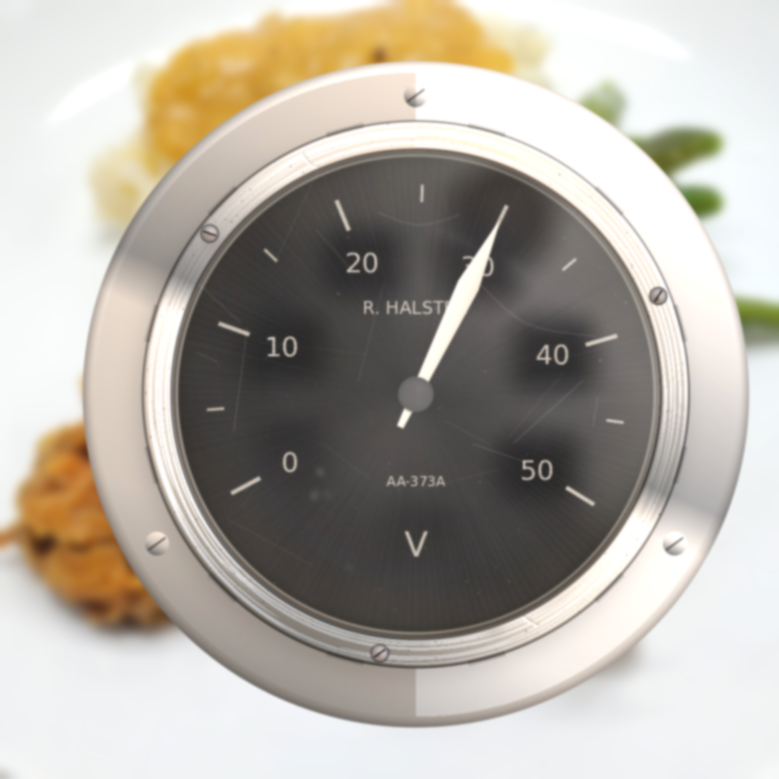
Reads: 30 V
